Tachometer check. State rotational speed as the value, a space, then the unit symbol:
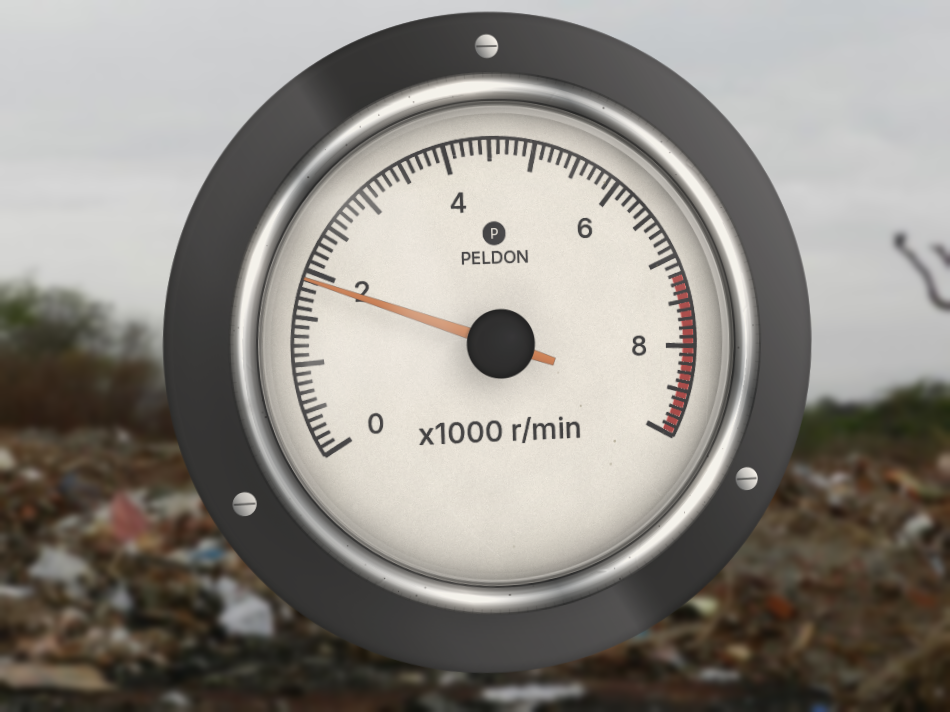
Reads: 1900 rpm
